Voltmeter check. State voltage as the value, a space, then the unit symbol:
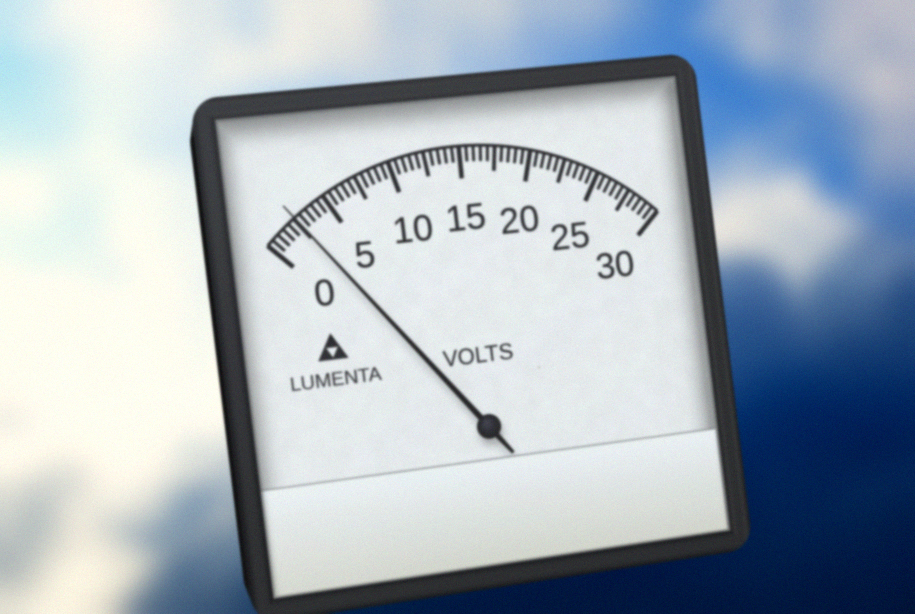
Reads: 2.5 V
